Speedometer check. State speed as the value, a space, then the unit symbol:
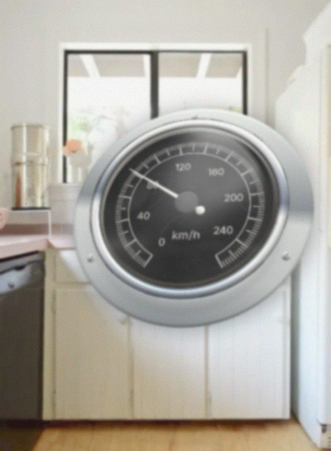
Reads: 80 km/h
